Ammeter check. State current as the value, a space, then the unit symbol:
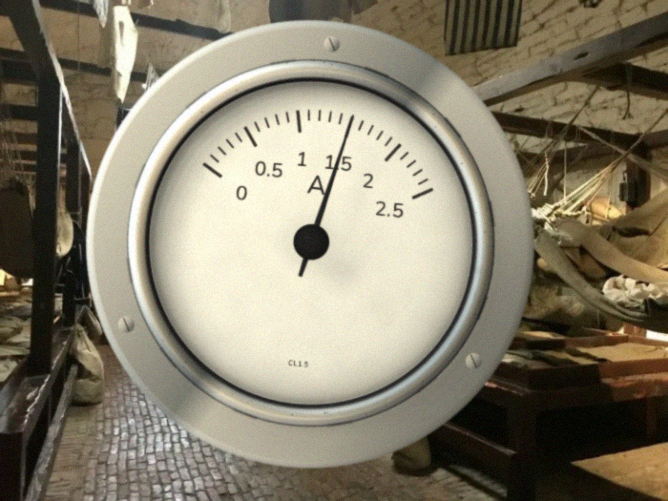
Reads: 1.5 A
